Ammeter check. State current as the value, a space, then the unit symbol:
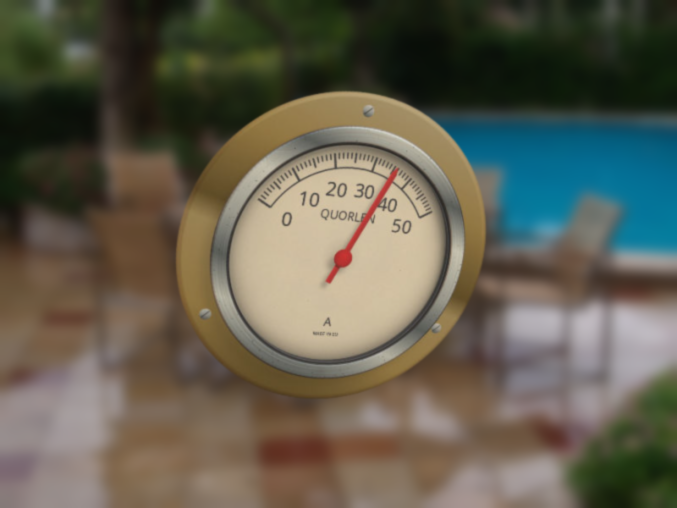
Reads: 35 A
